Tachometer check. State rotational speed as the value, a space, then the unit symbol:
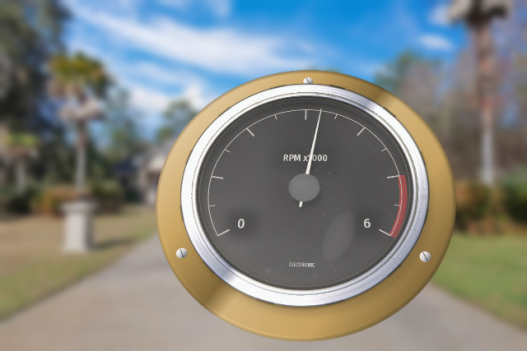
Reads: 3250 rpm
